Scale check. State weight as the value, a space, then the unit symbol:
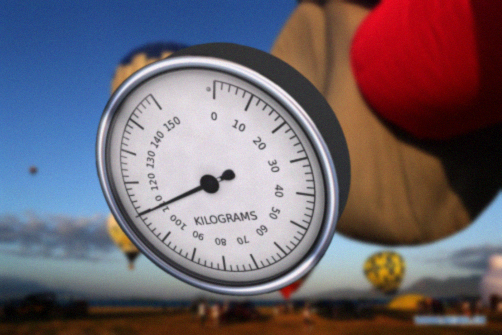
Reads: 110 kg
